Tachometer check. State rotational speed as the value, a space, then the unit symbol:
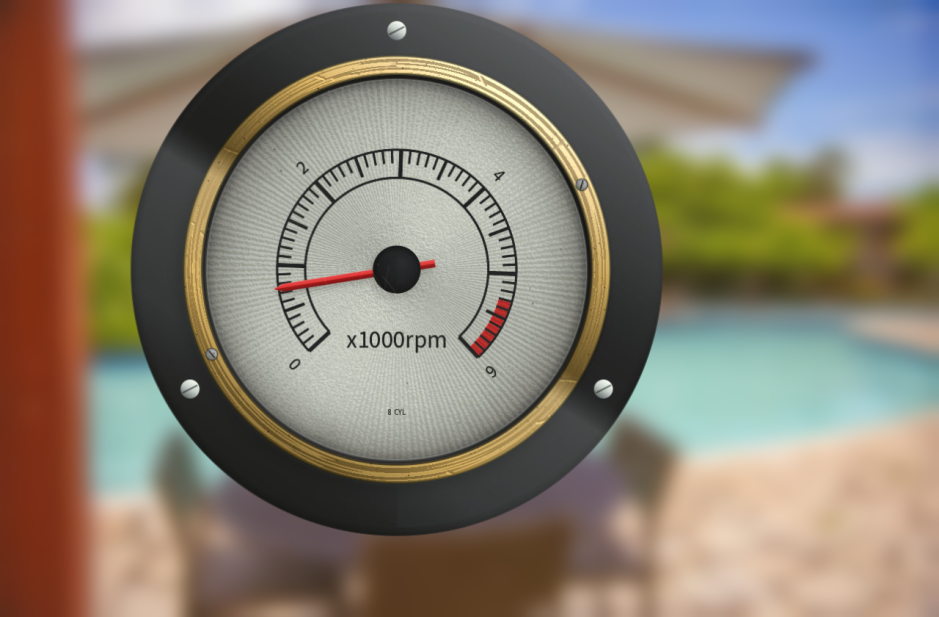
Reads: 750 rpm
